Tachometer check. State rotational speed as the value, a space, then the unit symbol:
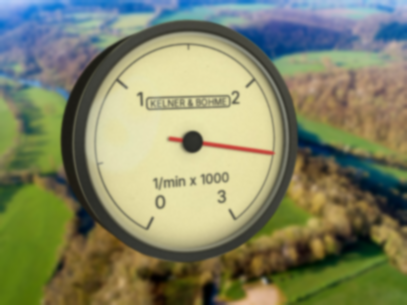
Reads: 2500 rpm
